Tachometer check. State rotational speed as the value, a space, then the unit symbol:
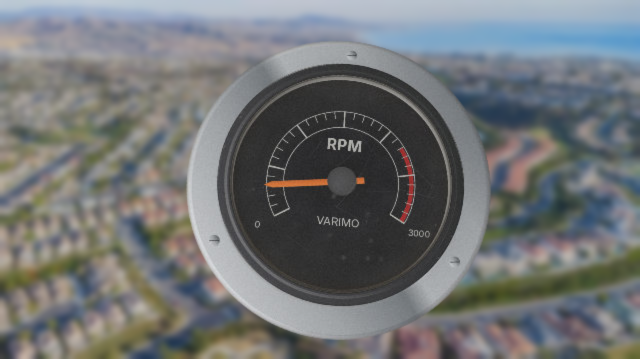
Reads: 300 rpm
